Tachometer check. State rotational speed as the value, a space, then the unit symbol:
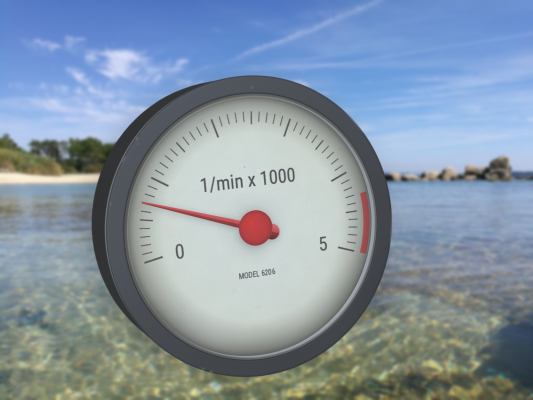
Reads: 700 rpm
